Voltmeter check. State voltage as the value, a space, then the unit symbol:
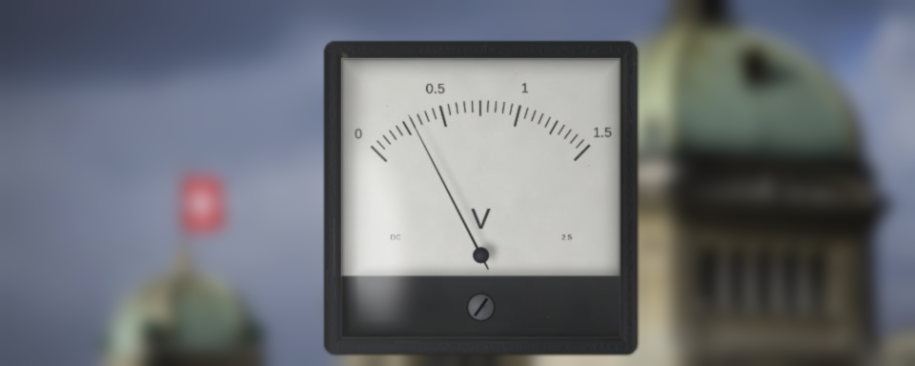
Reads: 0.3 V
